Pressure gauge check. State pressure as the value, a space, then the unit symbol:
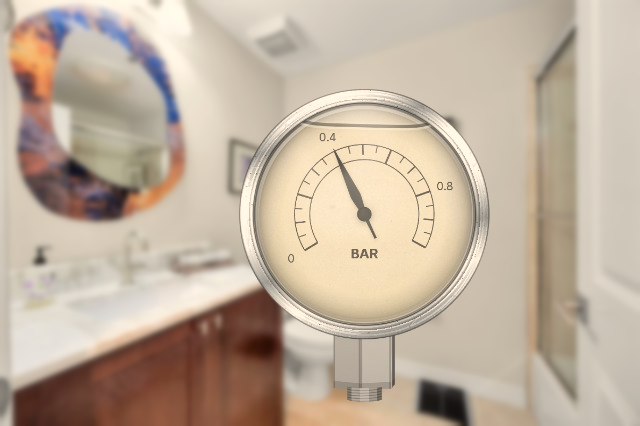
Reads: 0.4 bar
